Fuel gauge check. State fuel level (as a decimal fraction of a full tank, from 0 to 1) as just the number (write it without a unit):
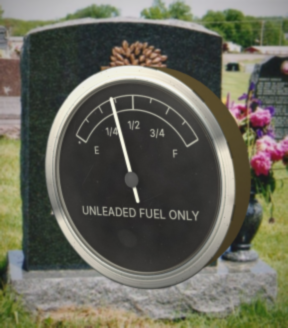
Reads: 0.375
